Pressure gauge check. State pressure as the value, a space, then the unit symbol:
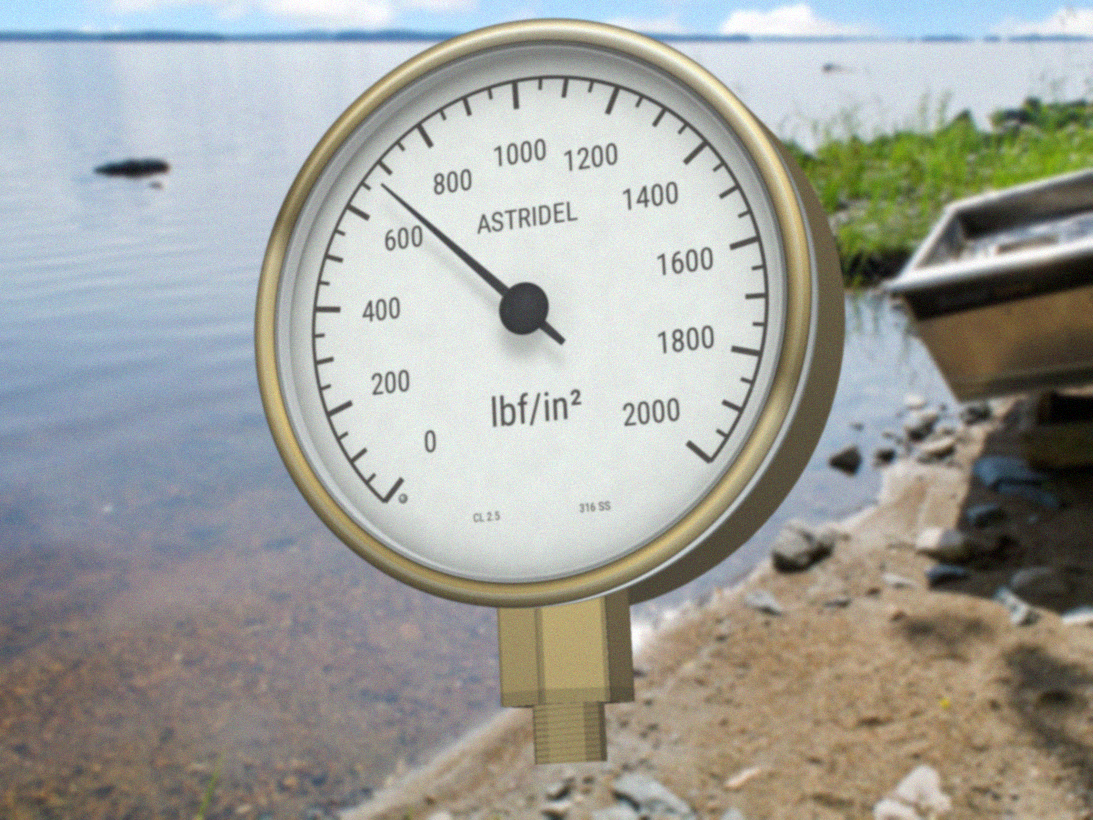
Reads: 675 psi
